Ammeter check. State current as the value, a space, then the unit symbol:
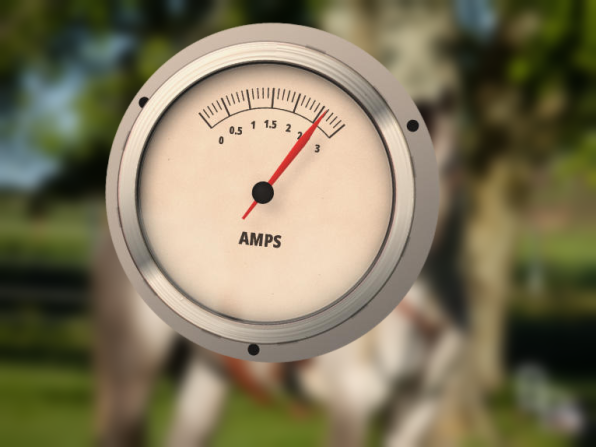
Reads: 2.6 A
